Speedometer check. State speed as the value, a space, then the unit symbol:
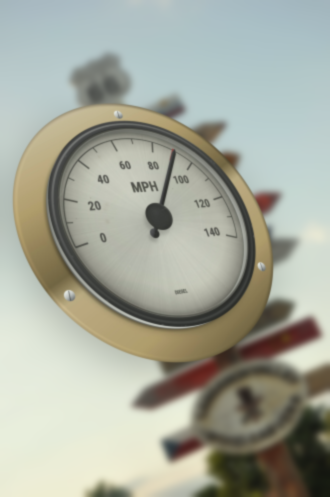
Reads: 90 mph
